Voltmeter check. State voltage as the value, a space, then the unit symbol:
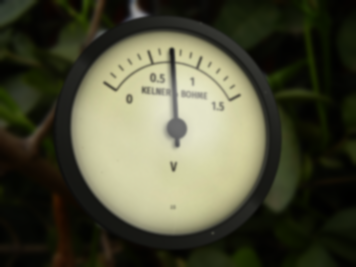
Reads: 0.7 V
